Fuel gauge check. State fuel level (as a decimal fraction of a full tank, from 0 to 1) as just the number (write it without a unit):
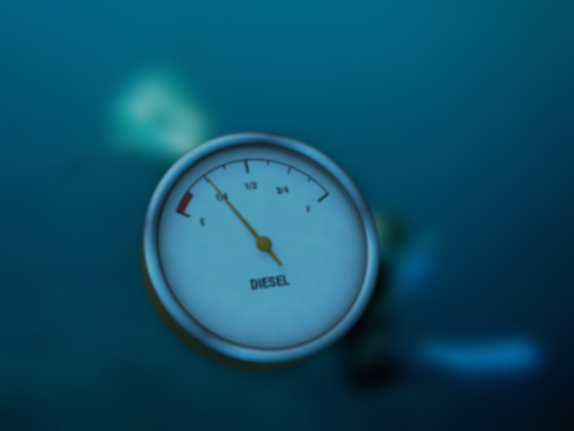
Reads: 0.25
